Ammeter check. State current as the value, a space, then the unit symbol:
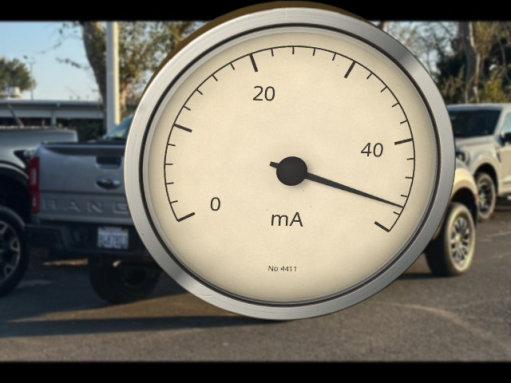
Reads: 47 mA
